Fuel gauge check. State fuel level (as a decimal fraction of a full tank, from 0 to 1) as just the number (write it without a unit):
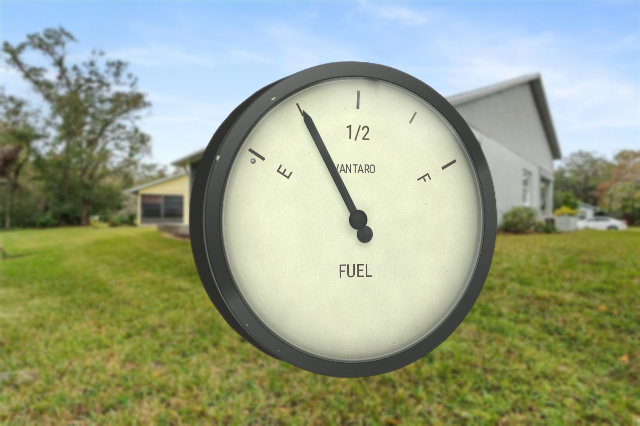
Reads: 0.25
